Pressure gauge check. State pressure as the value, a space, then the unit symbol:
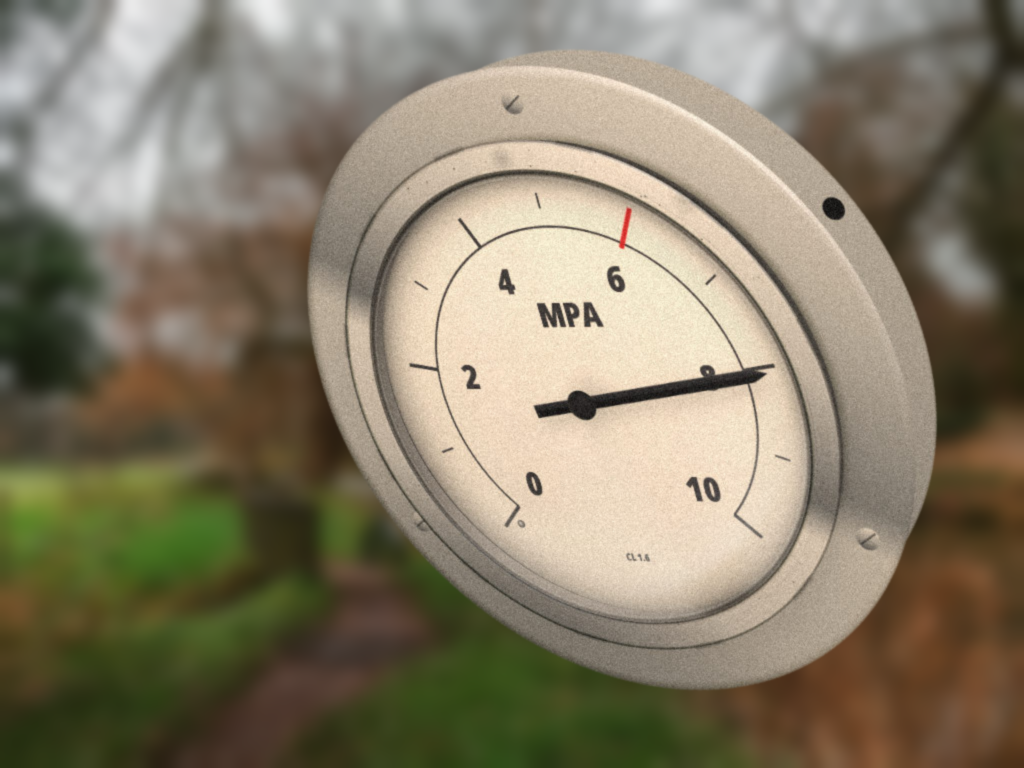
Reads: 8 MPa
